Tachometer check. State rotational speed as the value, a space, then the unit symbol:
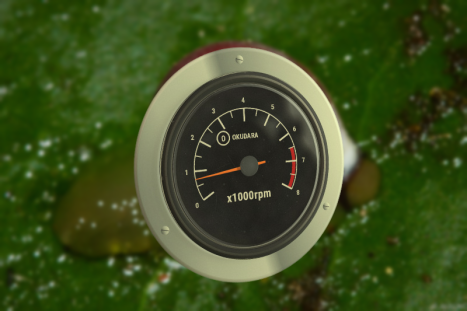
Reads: 750 rpm
